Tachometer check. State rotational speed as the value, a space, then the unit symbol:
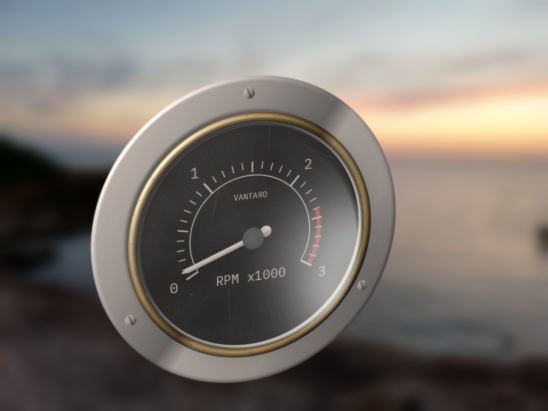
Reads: 100 rpm
